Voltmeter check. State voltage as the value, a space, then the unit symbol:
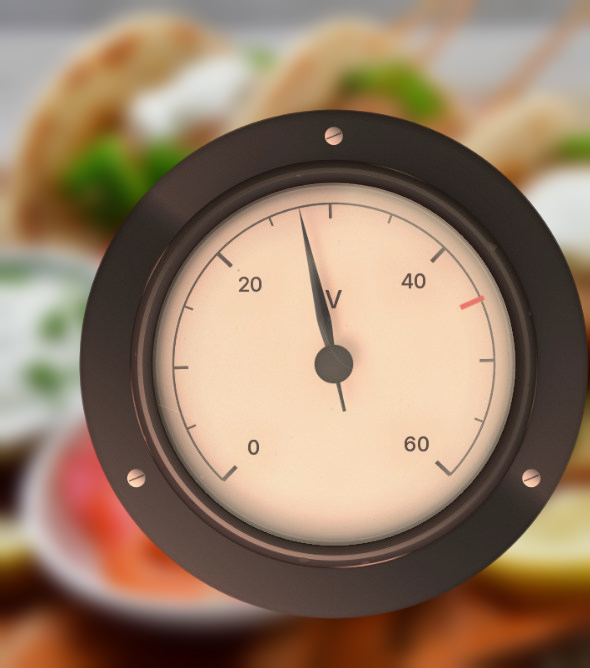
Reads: 27.5 V
